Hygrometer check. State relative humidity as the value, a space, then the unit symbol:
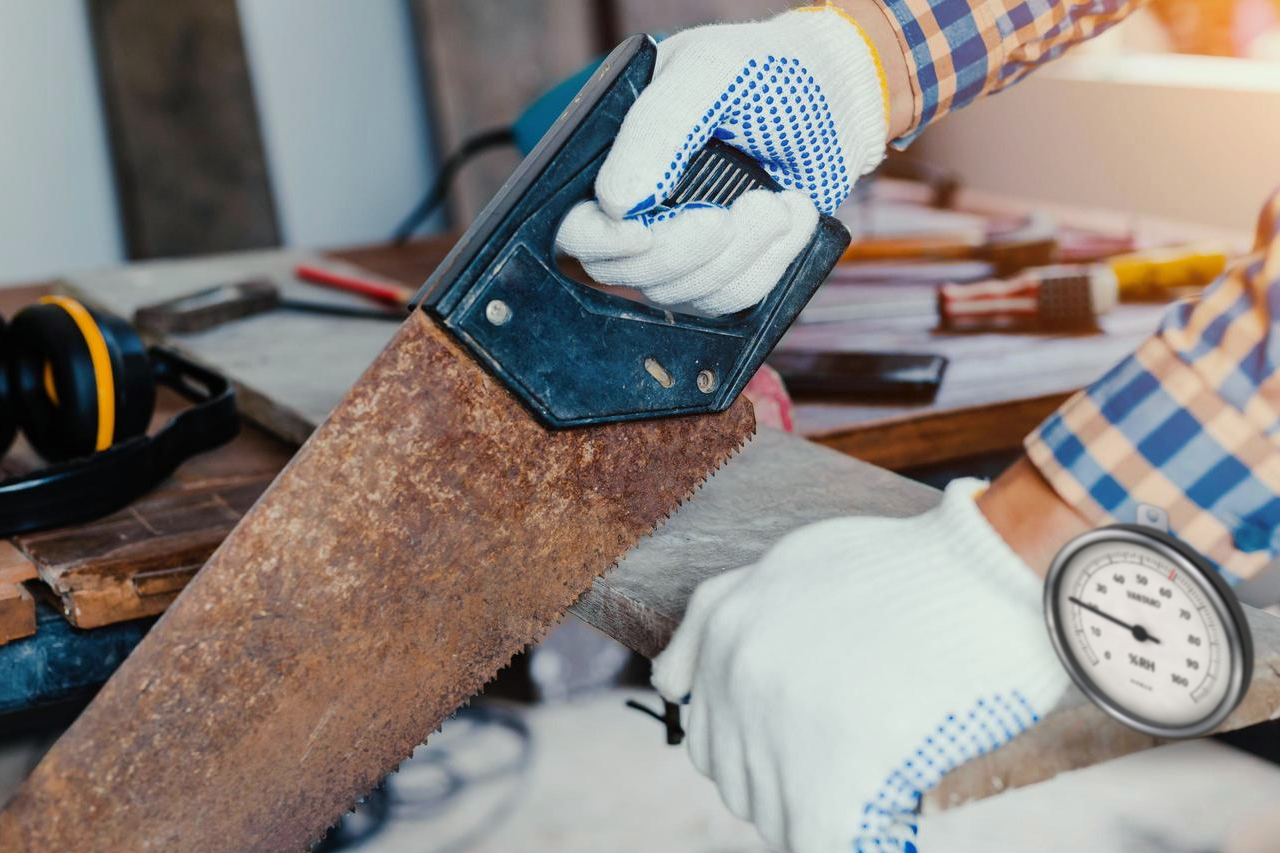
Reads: 20 %
